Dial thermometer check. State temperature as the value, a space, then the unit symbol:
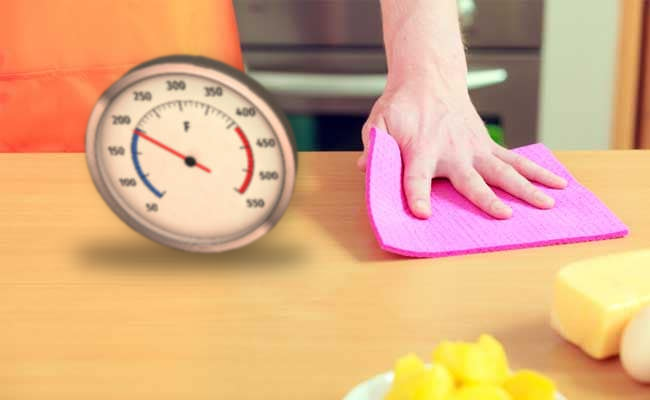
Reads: 200 °F
